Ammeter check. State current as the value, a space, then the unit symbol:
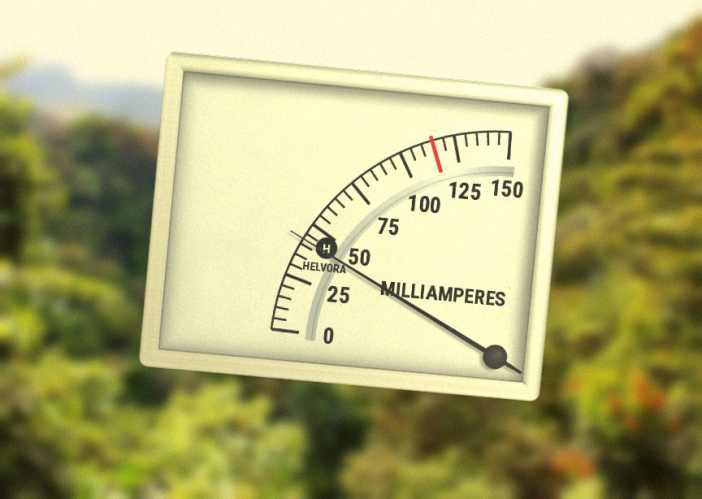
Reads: 42.5 mA
